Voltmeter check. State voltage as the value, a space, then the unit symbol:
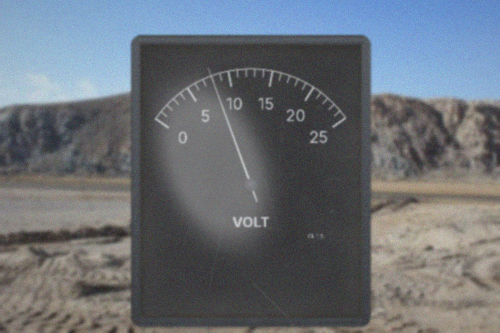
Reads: 8 V
